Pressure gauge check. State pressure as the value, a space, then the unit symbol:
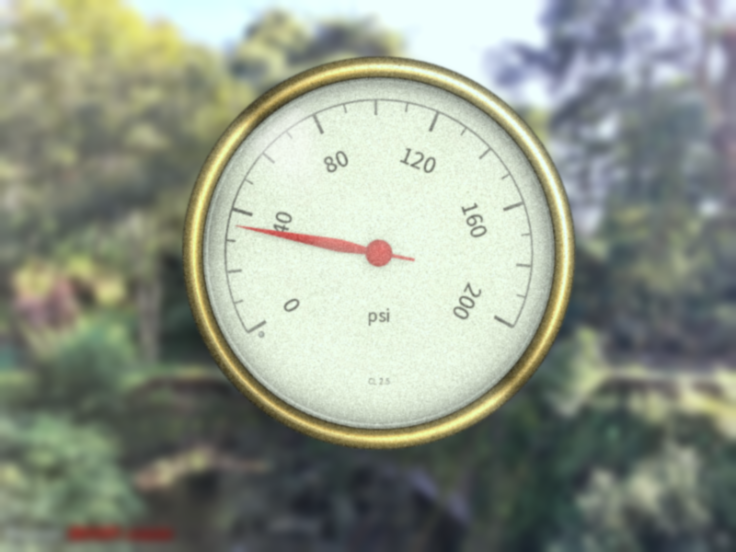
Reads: 35 psi
